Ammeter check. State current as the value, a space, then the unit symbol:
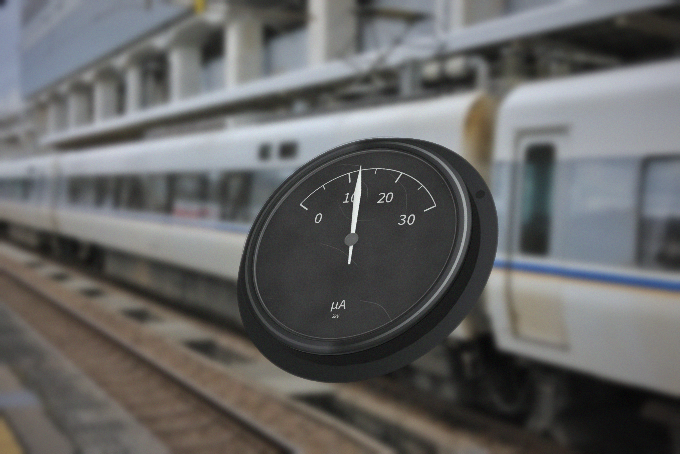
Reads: 12.5 µA
